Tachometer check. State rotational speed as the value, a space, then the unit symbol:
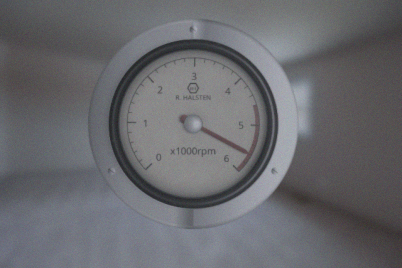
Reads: 5600 rpm
